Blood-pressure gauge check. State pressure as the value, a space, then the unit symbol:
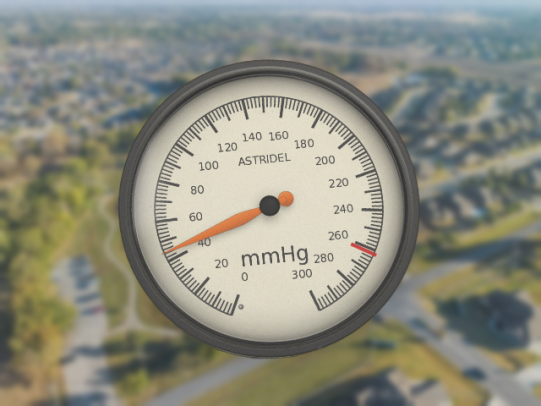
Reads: 44 mmHg
